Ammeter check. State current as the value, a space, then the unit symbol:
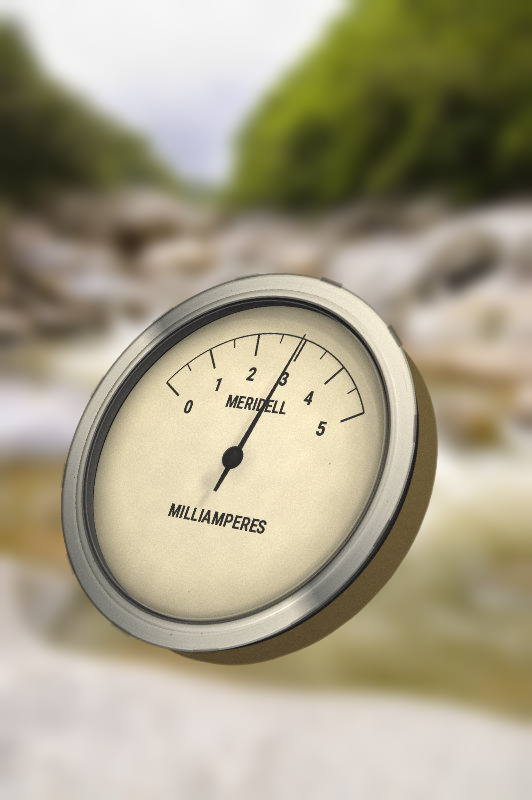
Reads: 3 mA
